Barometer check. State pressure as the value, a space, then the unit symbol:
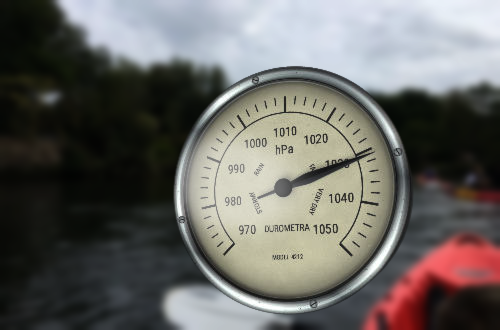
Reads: 1031 hPa
